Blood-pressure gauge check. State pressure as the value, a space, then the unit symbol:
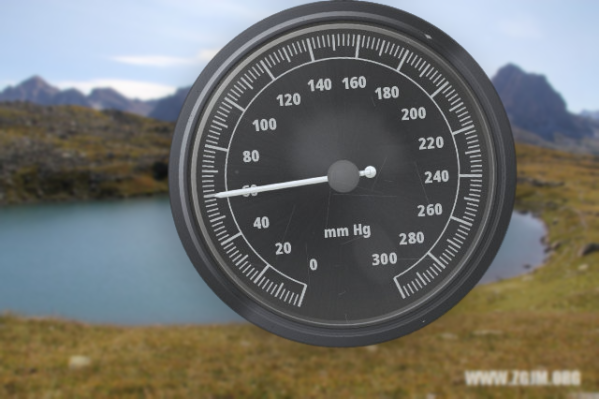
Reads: 60 mmHg
